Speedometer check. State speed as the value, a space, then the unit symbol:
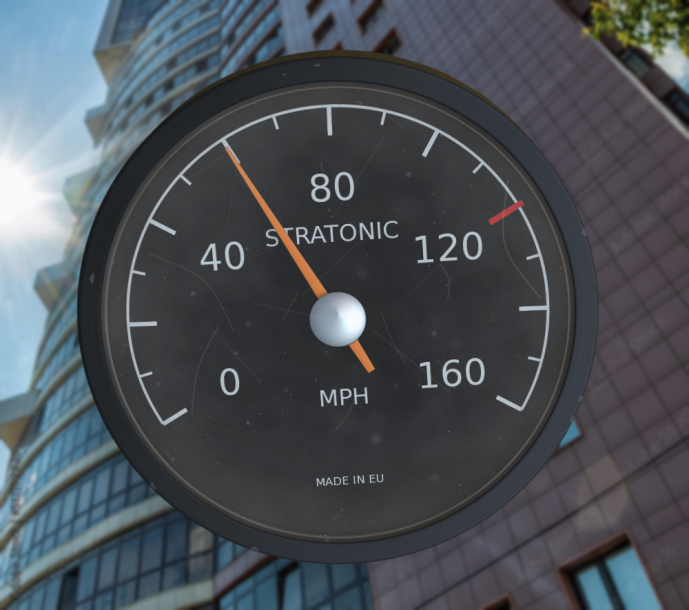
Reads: 60 mph
